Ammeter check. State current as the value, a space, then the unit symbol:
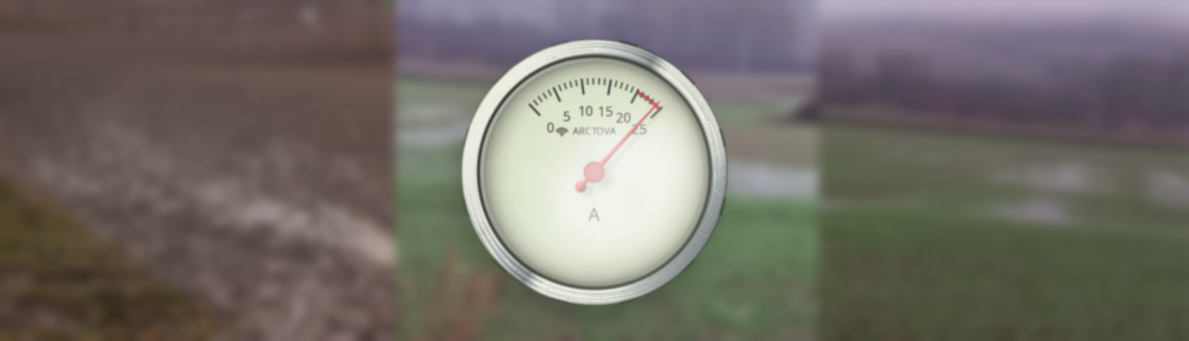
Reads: 24 A
